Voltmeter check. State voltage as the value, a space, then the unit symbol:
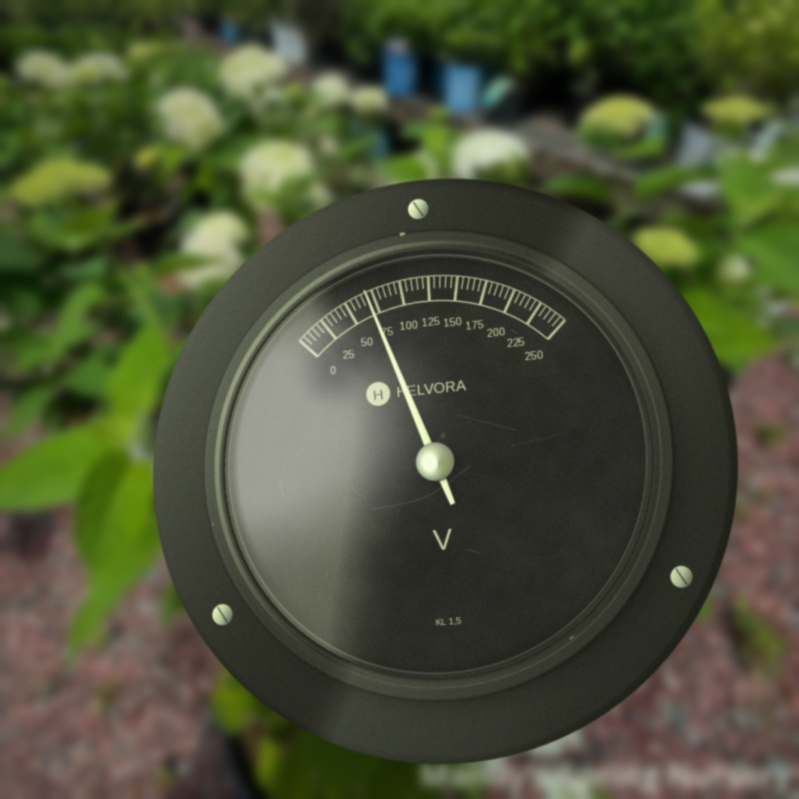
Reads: 70 V
